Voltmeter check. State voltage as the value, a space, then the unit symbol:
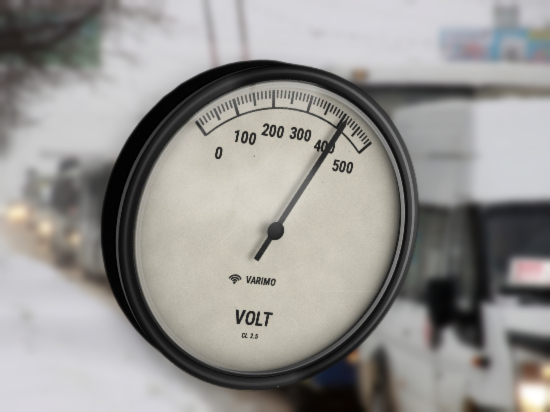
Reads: 400 V
